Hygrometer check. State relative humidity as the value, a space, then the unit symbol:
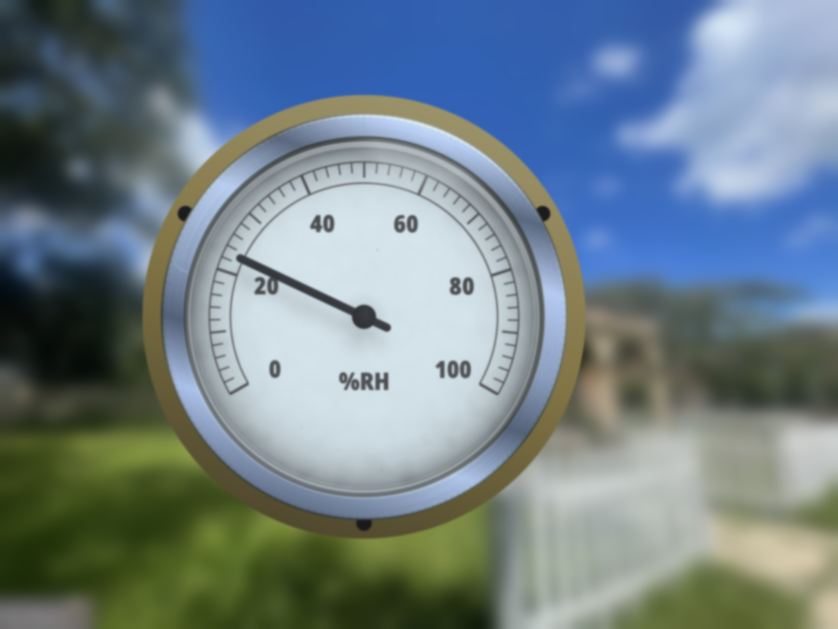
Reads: 23 %
